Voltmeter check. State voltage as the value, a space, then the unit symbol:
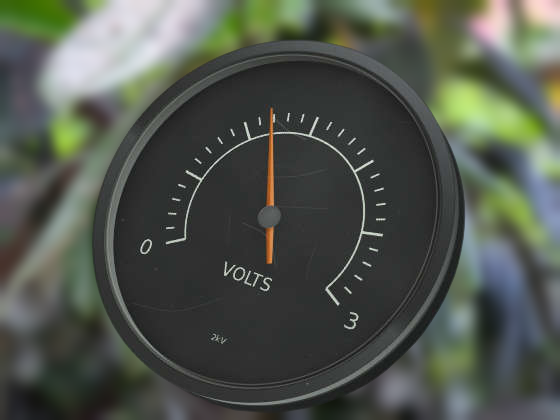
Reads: 1.2 V
